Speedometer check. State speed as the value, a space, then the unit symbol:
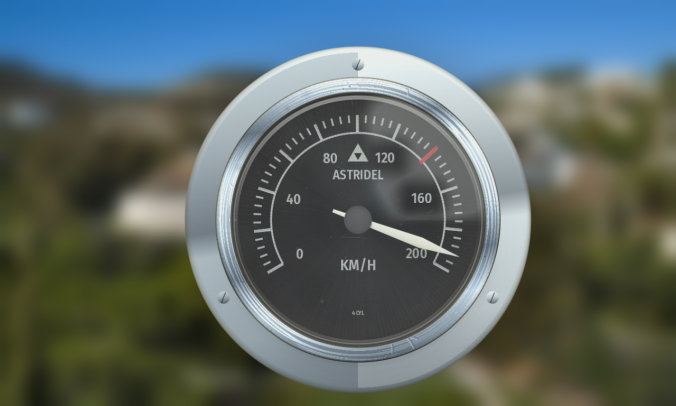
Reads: 192 km/h
